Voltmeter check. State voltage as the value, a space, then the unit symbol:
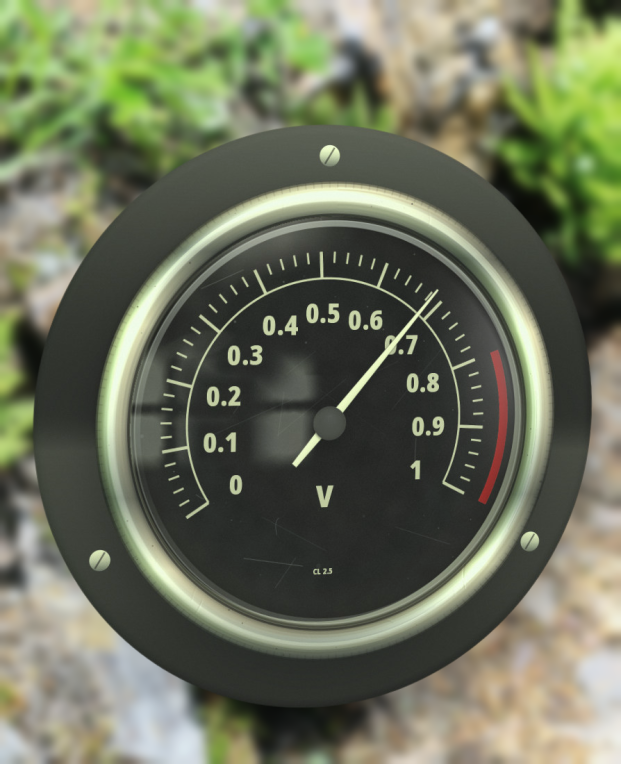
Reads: 0.68 V
